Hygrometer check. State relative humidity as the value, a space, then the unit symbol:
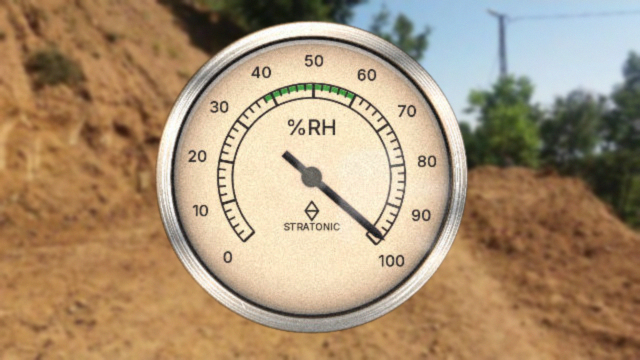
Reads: 98 %
